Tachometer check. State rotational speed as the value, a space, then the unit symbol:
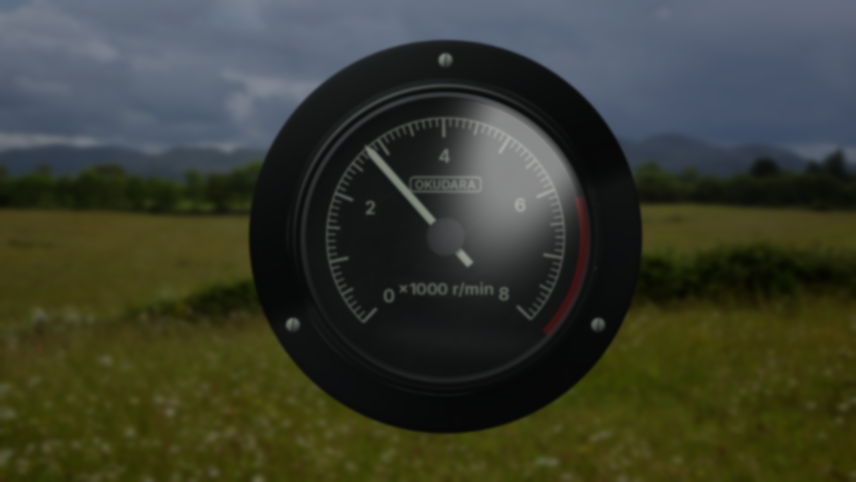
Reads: 2800 rpm
